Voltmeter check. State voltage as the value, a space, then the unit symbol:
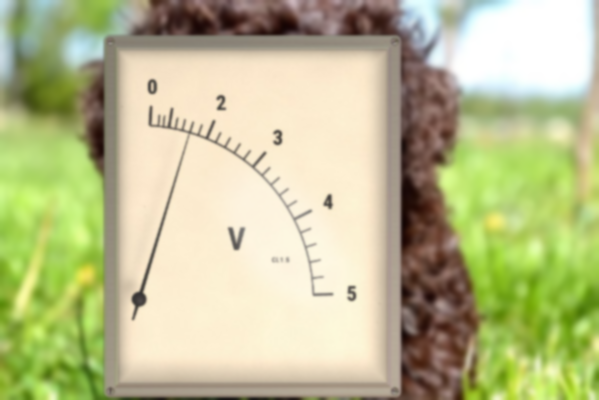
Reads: 1.6 V
